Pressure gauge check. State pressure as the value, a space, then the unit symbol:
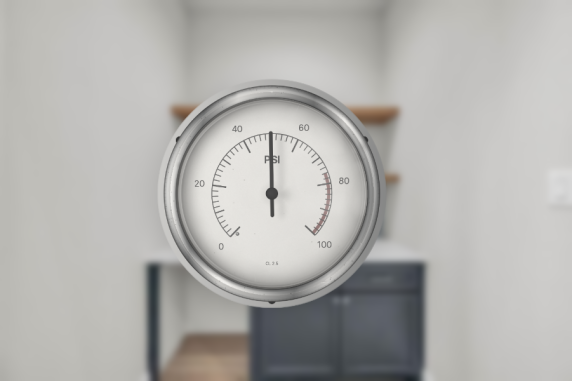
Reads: 50 psi
